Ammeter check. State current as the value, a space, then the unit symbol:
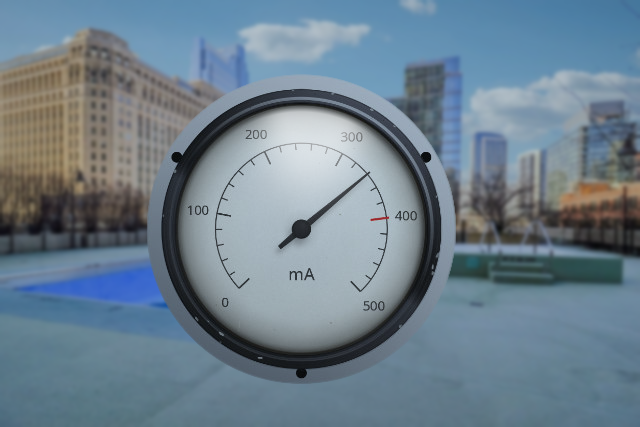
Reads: 340 mA
